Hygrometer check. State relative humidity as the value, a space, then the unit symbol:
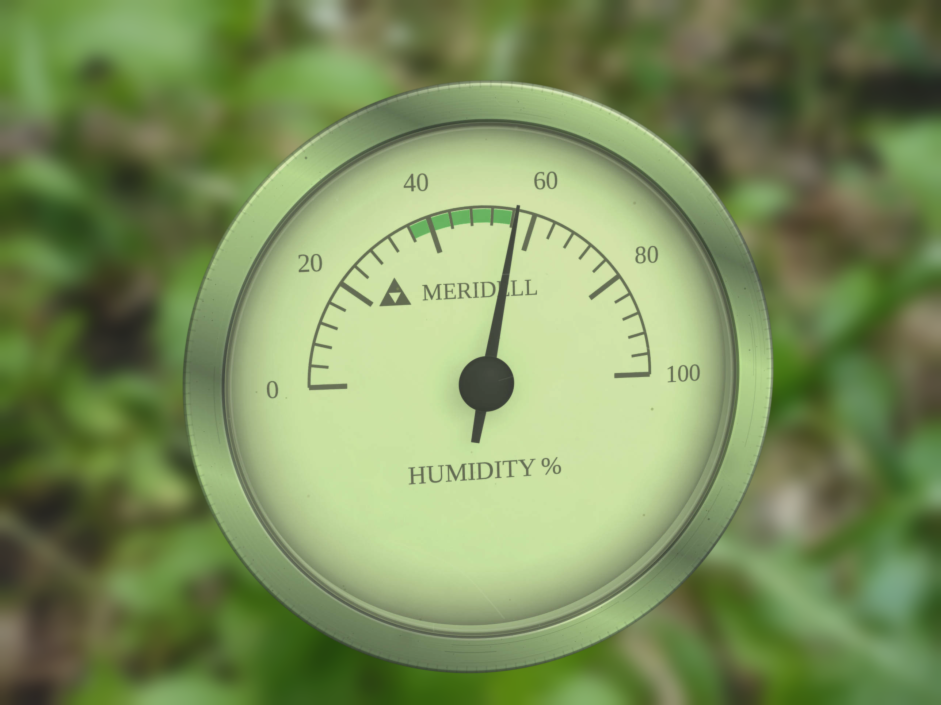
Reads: 56 %
